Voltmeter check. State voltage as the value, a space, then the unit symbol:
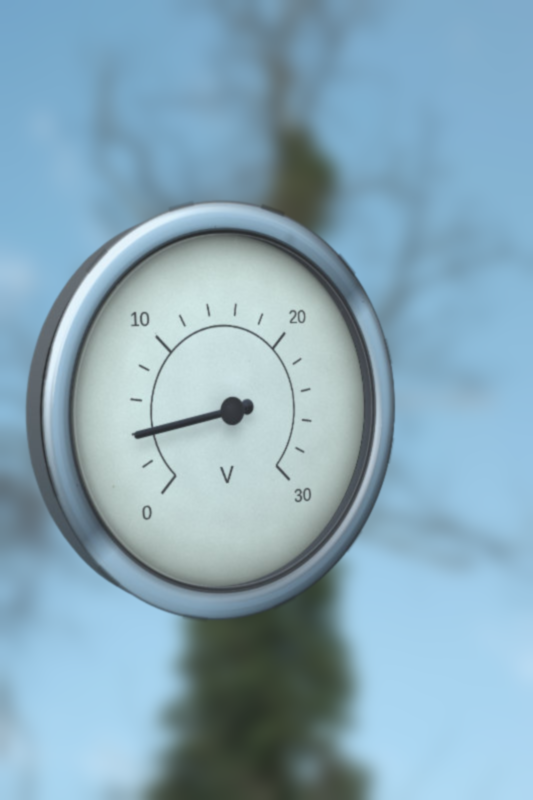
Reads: 4 V
